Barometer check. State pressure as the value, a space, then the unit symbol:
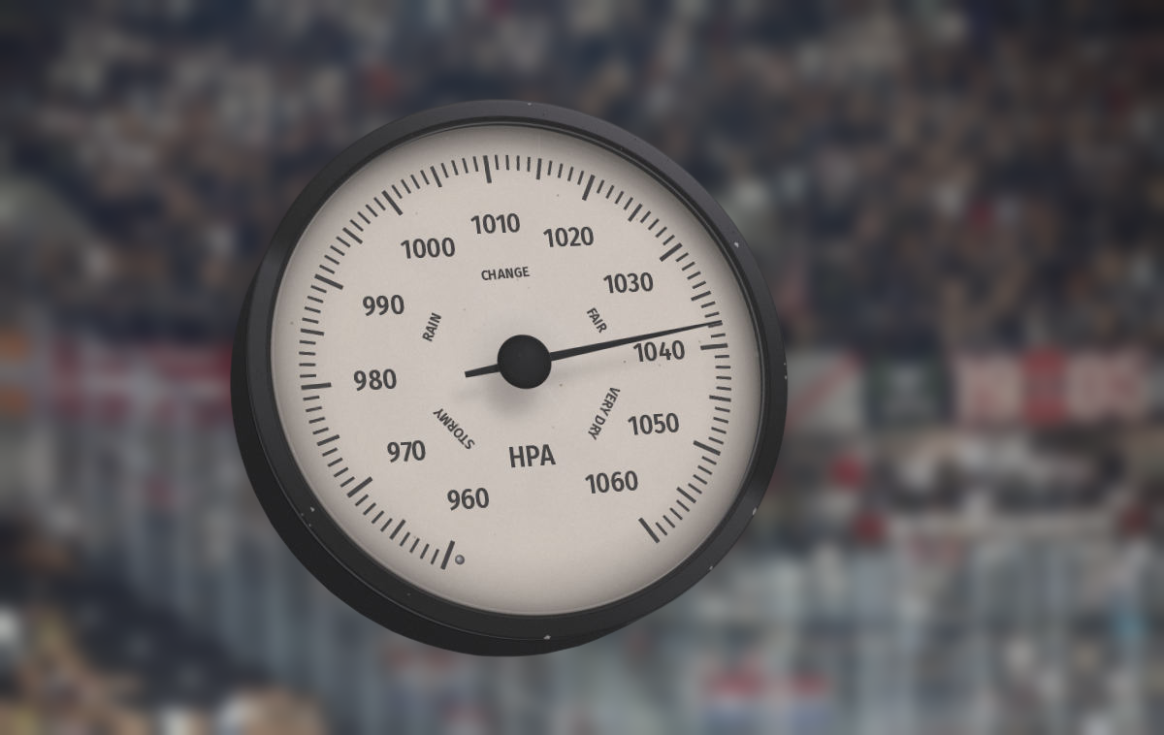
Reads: 1038 hPa
